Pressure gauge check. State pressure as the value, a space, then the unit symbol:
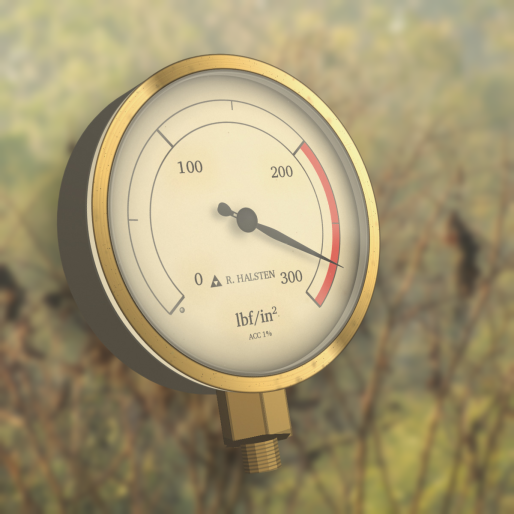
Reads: 275 psi
